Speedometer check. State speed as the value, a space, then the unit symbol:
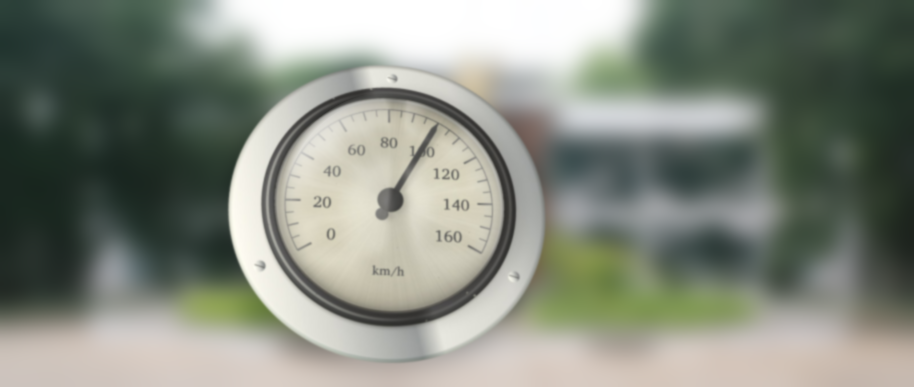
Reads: 100 km/h
